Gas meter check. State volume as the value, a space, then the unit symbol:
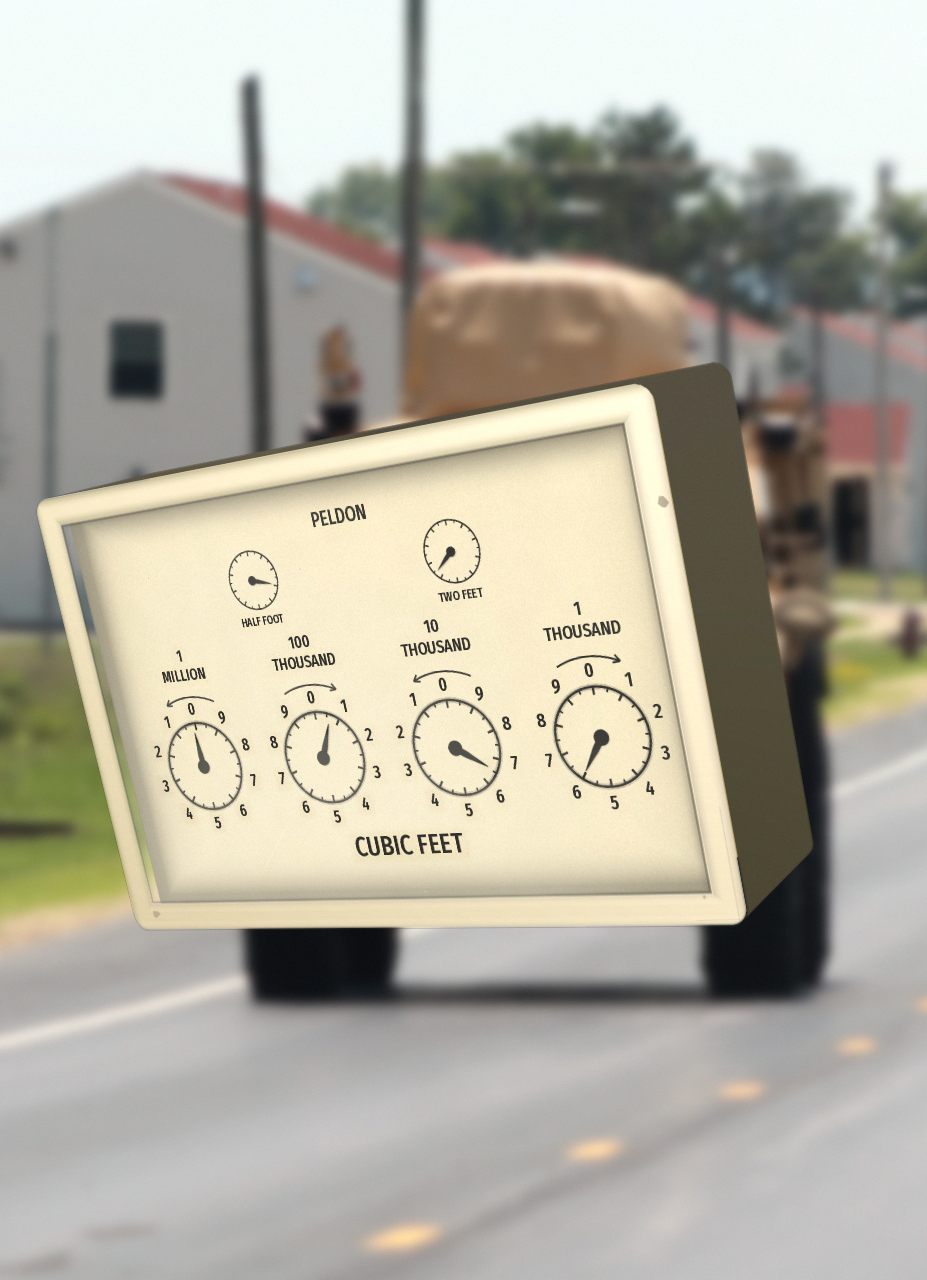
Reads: 6600 ft³
